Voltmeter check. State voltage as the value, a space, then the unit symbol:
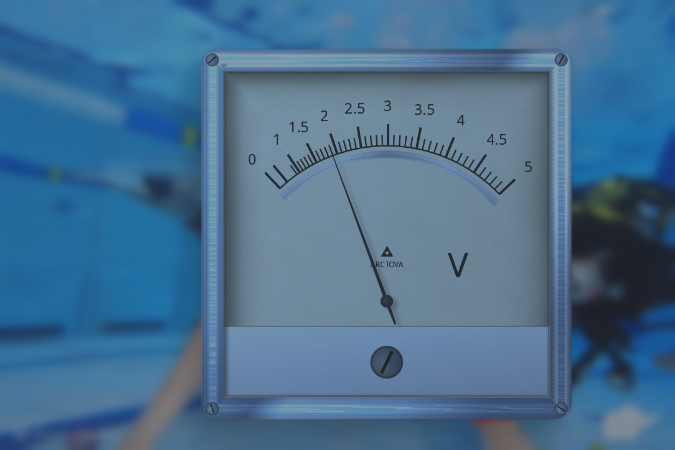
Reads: 1.9 V
